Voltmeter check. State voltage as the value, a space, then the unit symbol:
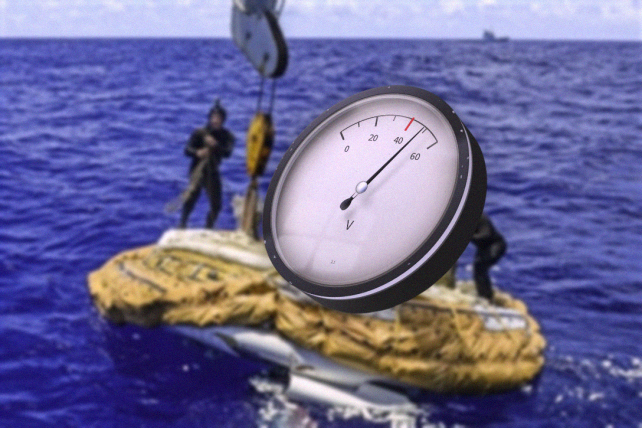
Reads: 50 V
